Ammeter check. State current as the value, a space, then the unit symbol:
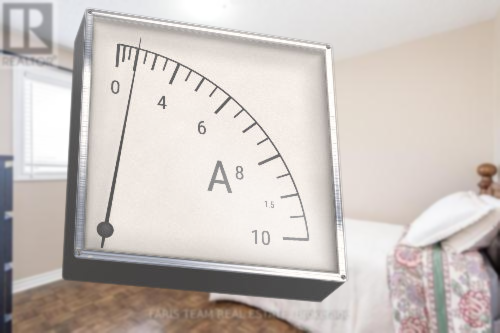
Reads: 2 A
